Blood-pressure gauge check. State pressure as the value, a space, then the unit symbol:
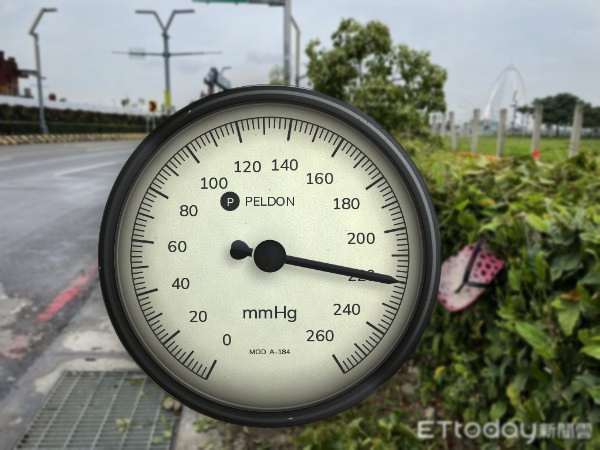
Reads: 220 mmHg
